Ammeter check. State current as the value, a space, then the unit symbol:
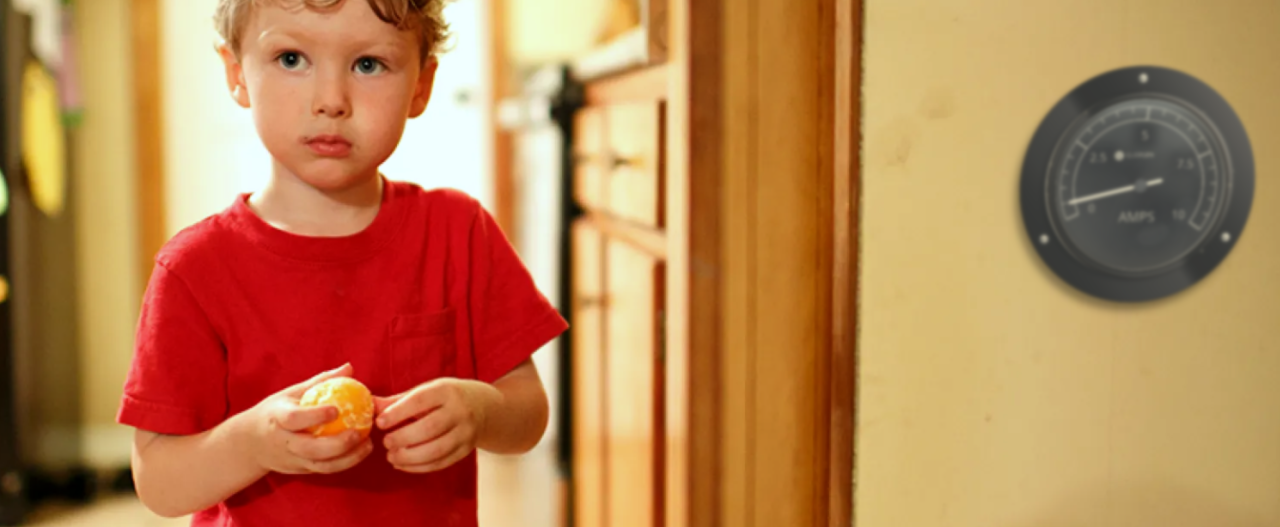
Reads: 0.5 A
